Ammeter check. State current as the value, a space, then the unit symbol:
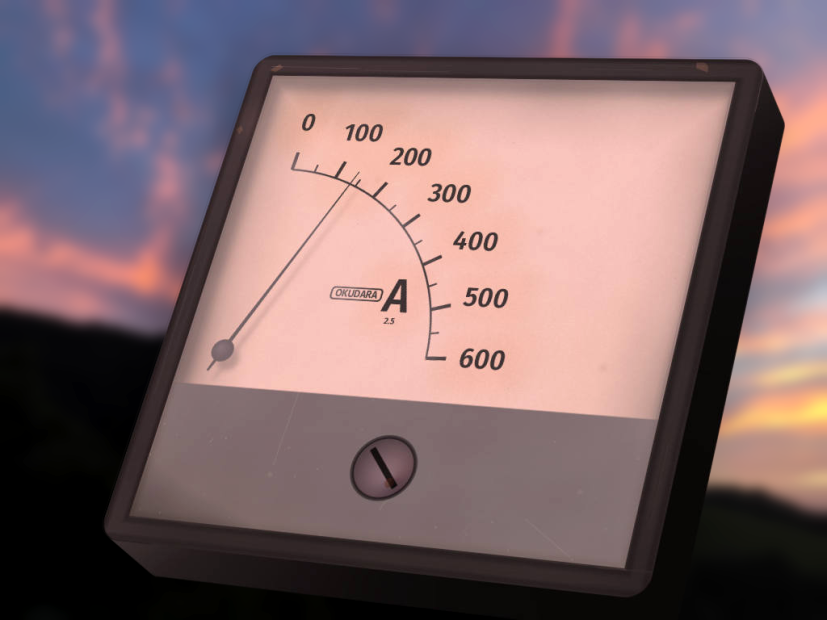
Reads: 150 A
